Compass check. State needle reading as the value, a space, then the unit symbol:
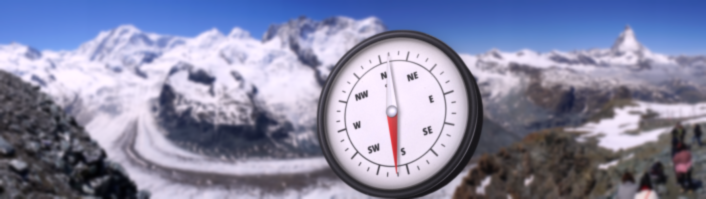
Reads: 190 °
